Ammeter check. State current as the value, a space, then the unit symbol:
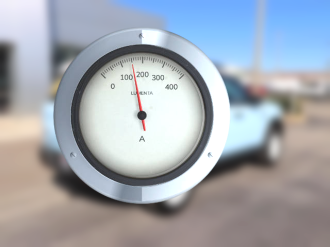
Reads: 150 A
